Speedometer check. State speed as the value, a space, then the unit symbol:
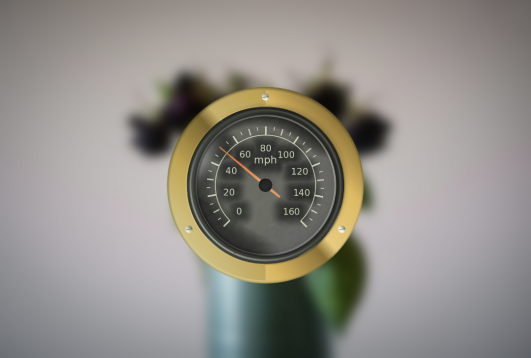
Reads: 50 mph
